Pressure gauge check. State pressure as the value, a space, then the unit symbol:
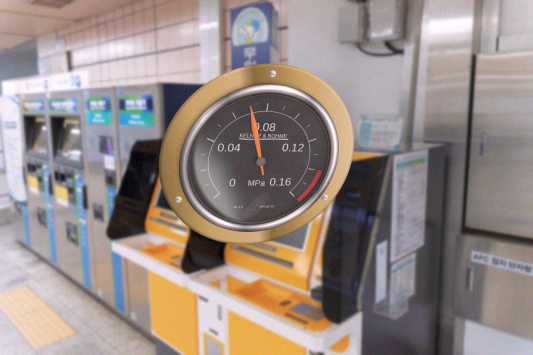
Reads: 0.07 MPa
